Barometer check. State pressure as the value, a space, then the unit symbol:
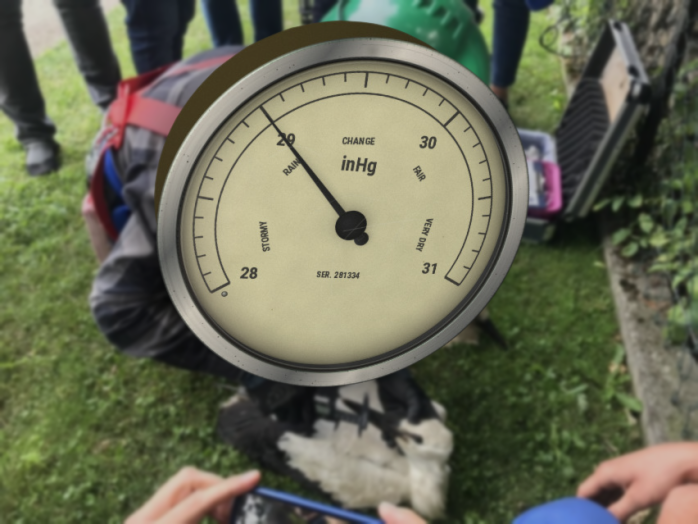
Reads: 29 inHg
